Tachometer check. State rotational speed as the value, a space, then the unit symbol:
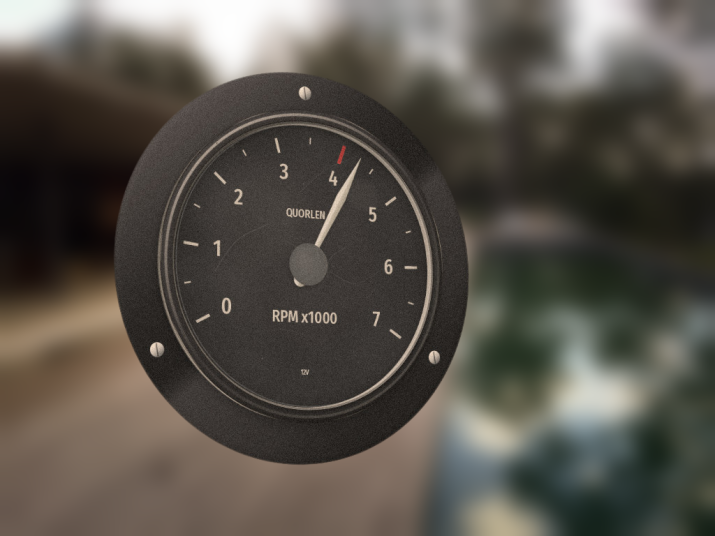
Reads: 4250 rpm
